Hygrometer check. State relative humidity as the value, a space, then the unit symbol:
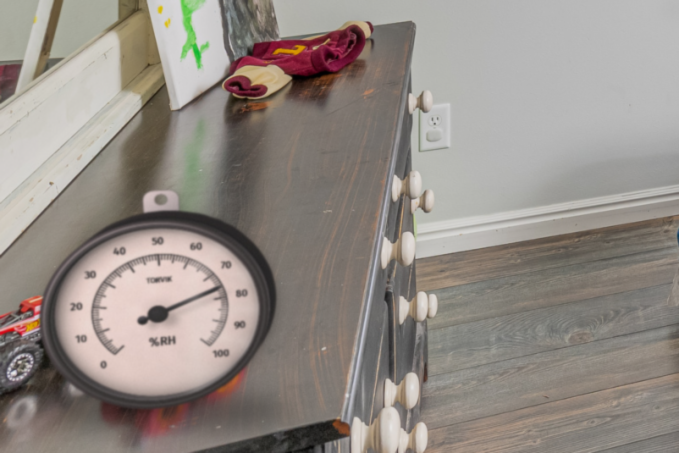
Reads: 75 %
